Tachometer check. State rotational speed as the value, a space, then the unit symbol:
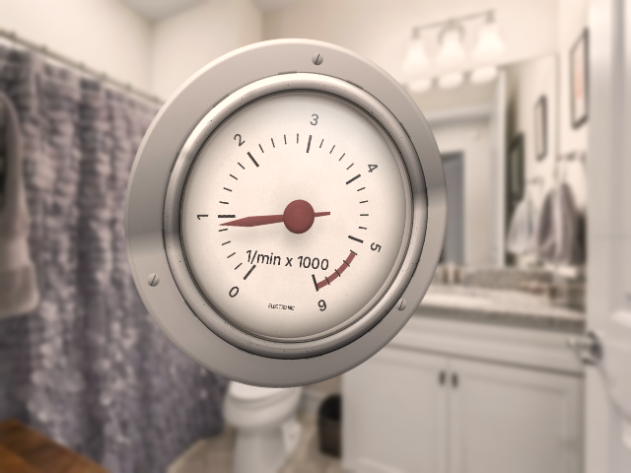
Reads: 900 rpm
